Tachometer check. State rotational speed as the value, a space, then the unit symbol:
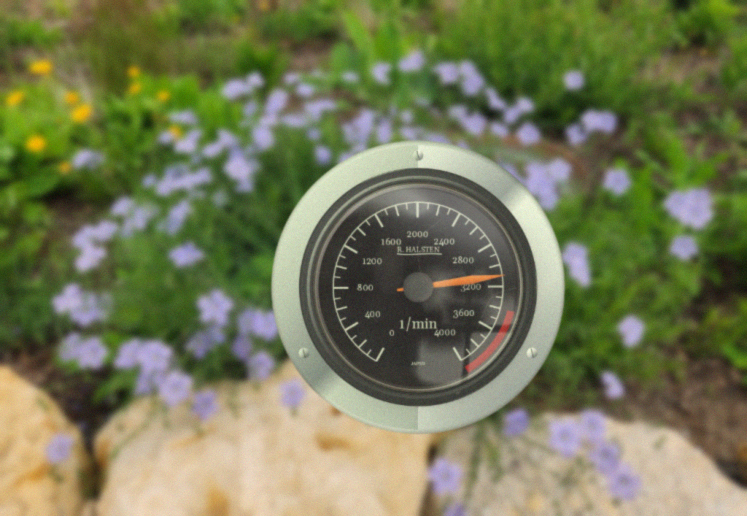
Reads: 3100 rpm
